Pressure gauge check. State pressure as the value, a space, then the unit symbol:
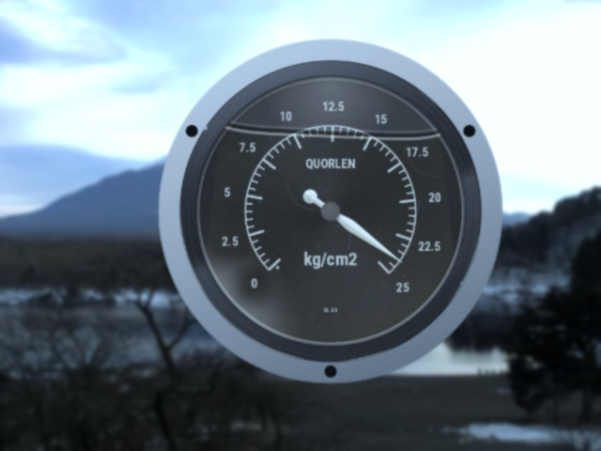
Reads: 24 kg/cm²
